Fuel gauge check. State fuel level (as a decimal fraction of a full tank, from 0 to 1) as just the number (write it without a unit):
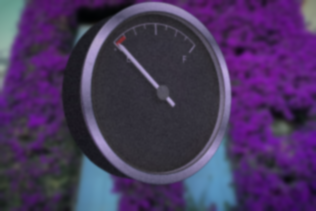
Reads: 0
